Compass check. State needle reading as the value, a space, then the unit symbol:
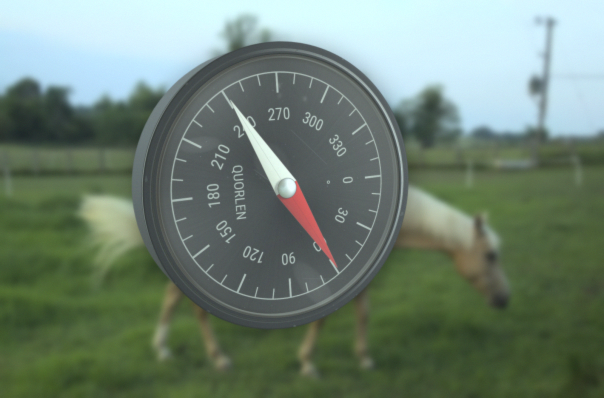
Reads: 60 °
